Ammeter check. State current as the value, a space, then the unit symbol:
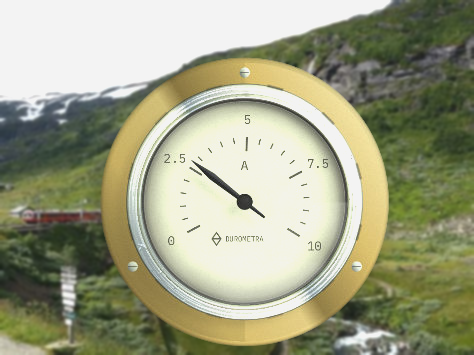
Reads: 2.75 A
